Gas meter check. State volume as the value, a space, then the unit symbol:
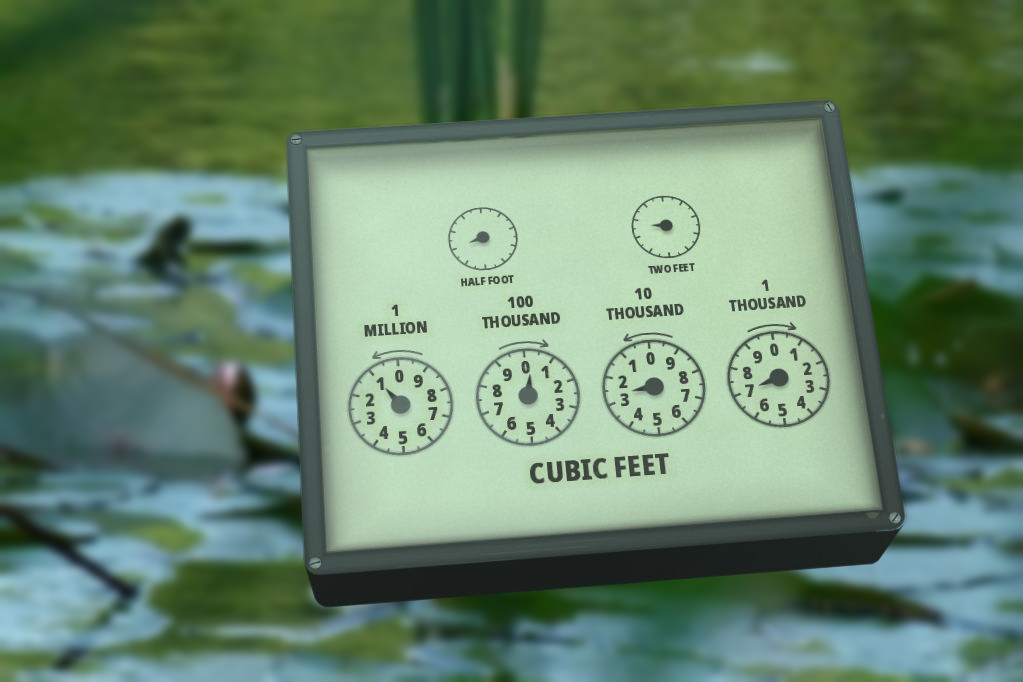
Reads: 102700 ft³
